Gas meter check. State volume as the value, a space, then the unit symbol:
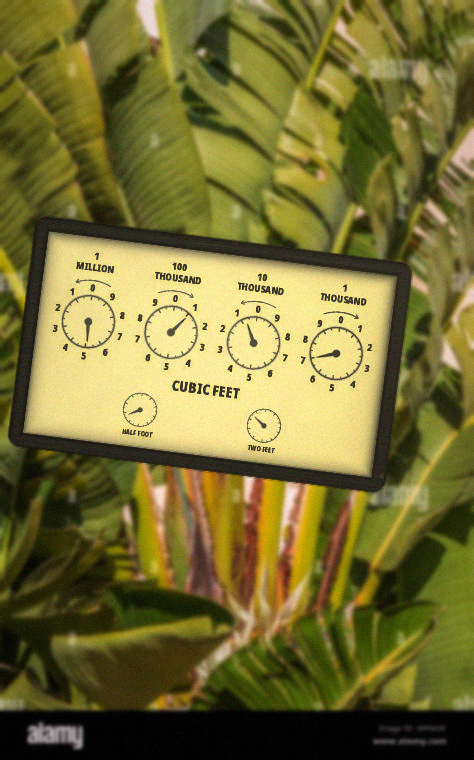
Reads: 510700 ft³
